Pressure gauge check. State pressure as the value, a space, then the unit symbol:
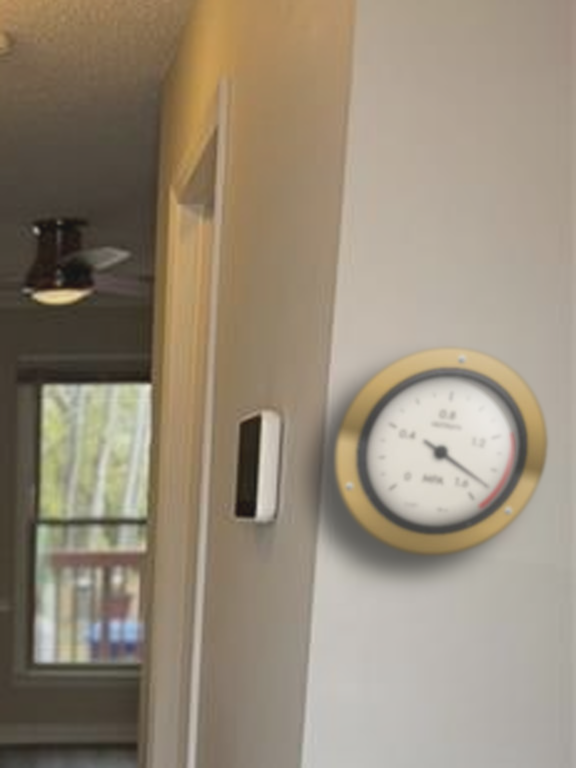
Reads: 1.5 MPa
